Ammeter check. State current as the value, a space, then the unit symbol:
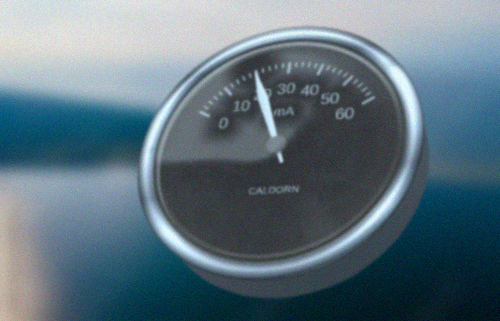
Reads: 20 mA
